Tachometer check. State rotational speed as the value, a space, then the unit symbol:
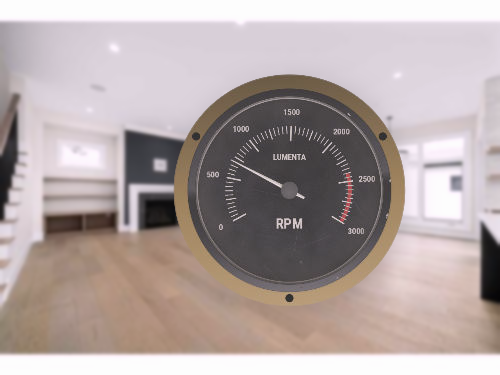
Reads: 700 rpm
